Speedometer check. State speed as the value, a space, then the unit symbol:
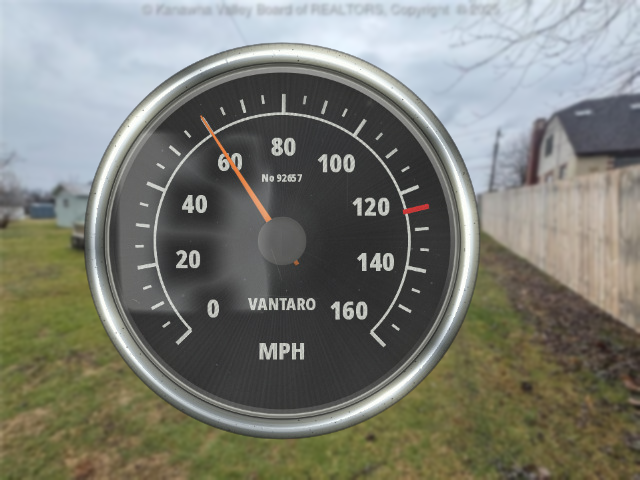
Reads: 60 mph
